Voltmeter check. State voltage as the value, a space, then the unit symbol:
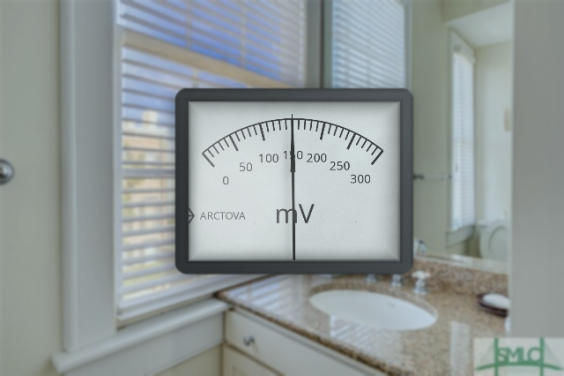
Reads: 150 mV
